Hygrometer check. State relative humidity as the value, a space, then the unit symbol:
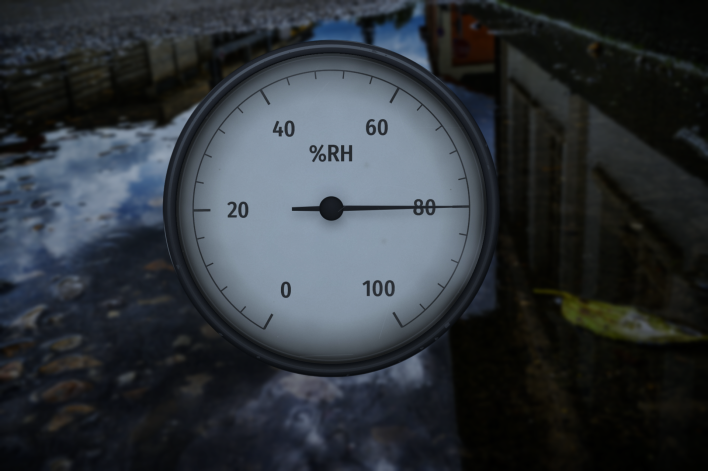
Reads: 80 %
